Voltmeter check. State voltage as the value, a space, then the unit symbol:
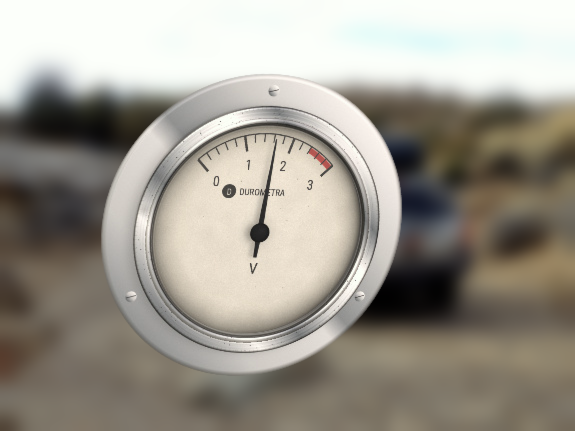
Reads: 1.6 V
